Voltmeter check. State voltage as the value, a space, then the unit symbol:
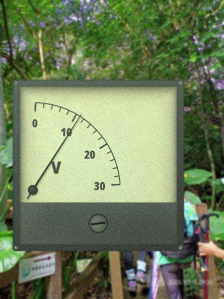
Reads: 11 V
